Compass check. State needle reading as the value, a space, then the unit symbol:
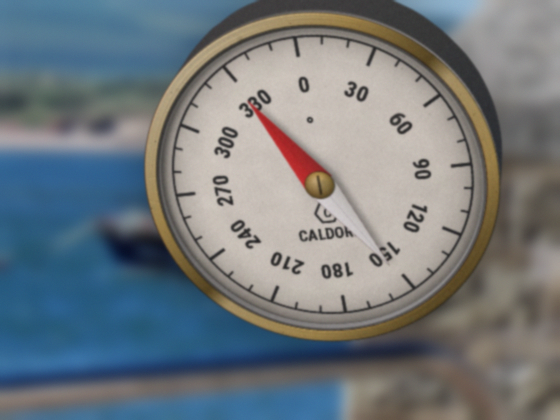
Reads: 330 °
